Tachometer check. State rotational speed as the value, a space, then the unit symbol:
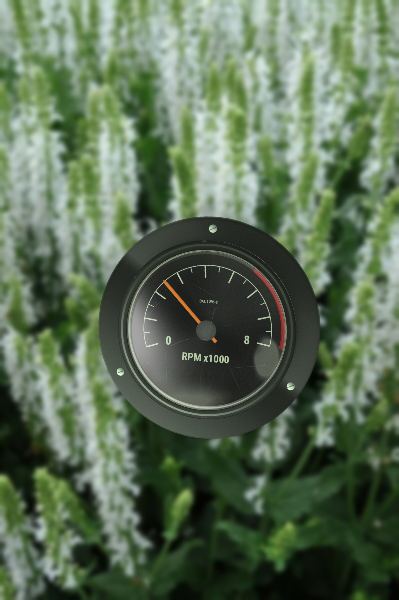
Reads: 2500 rpm
